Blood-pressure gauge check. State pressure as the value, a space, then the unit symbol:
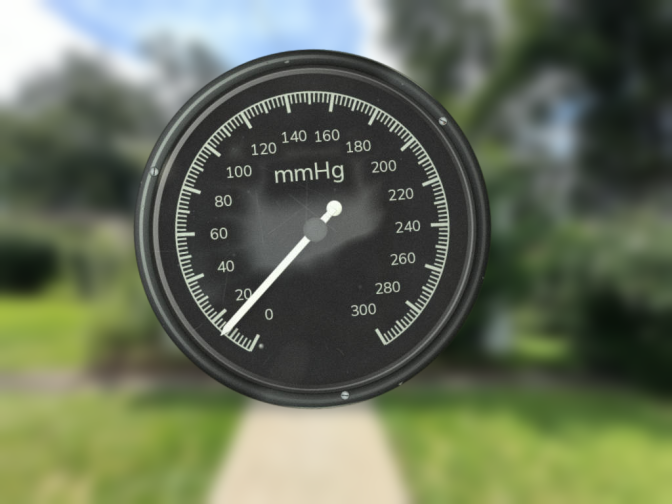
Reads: 14 mmHg
